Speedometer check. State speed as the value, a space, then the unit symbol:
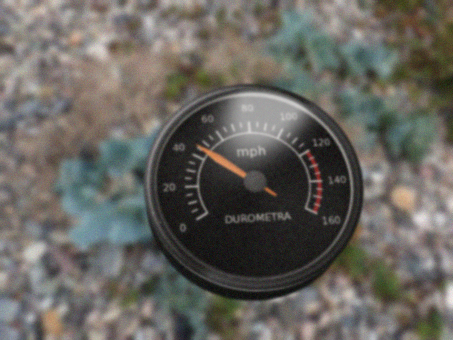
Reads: 45 mph
